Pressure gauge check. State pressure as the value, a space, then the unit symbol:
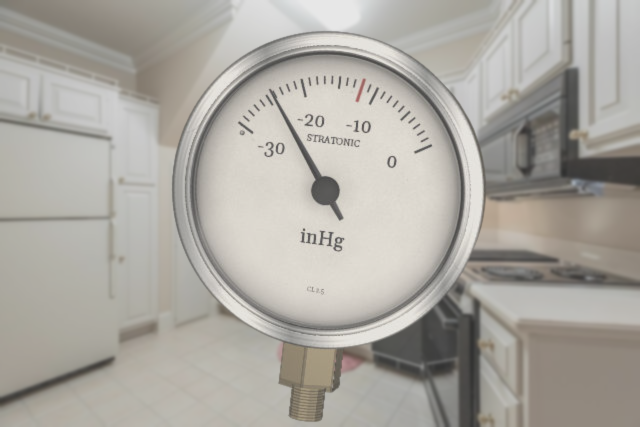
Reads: -24 inHg
